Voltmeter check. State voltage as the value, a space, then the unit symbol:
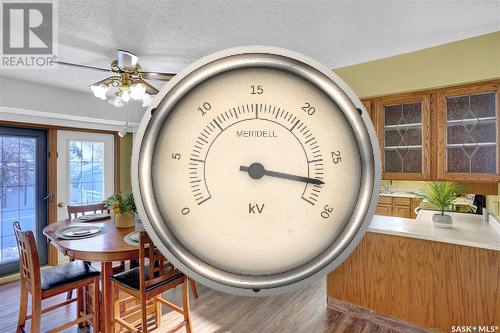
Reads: 27.5 kV
